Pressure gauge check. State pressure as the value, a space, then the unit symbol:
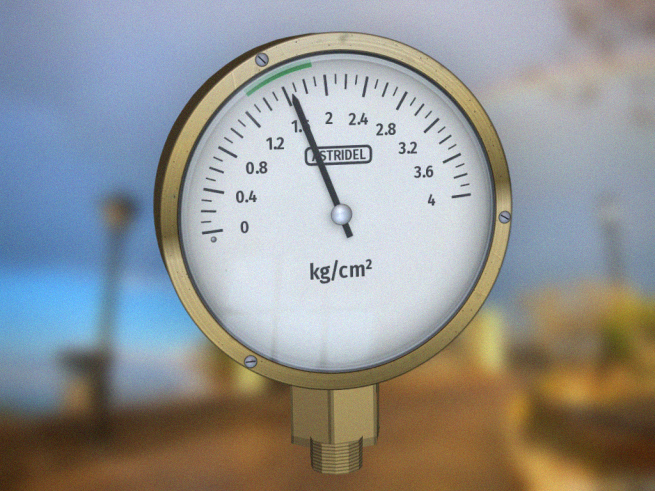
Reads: 1.65 kg/cm²
